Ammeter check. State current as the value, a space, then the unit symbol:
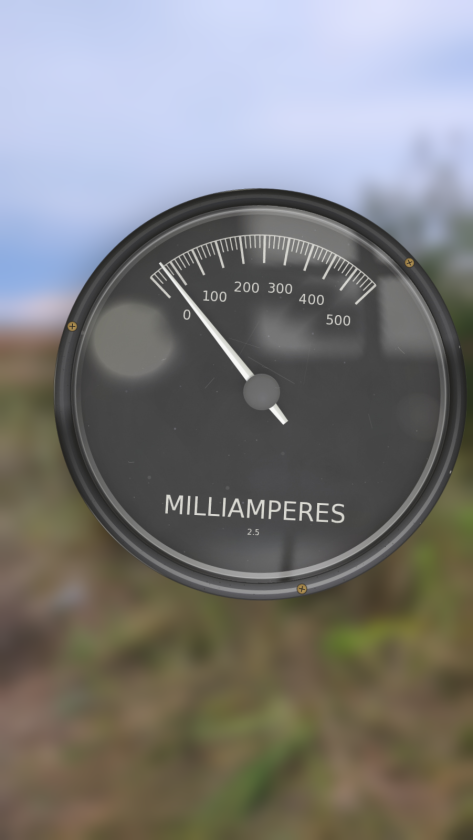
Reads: 30 mA
